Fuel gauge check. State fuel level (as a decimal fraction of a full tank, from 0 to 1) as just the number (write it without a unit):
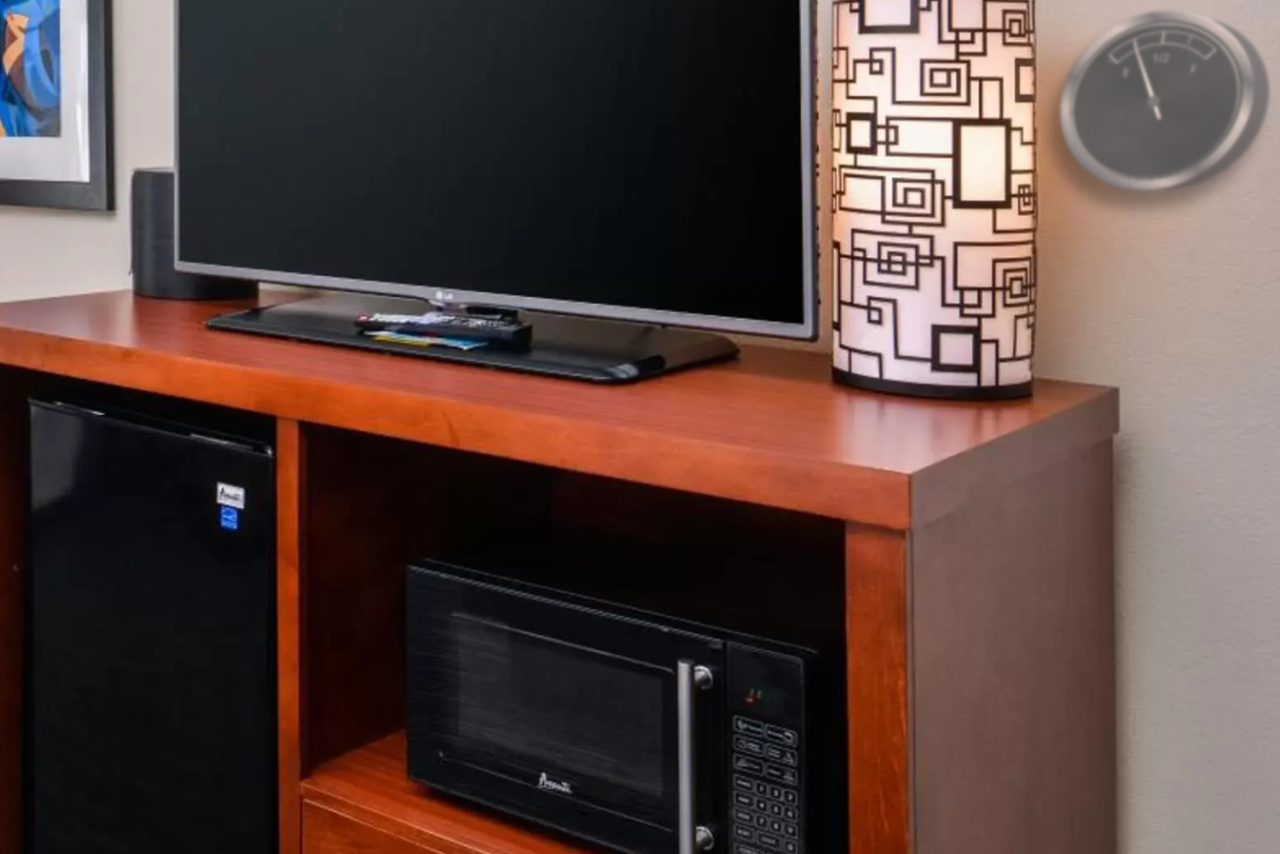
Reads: 0.25
